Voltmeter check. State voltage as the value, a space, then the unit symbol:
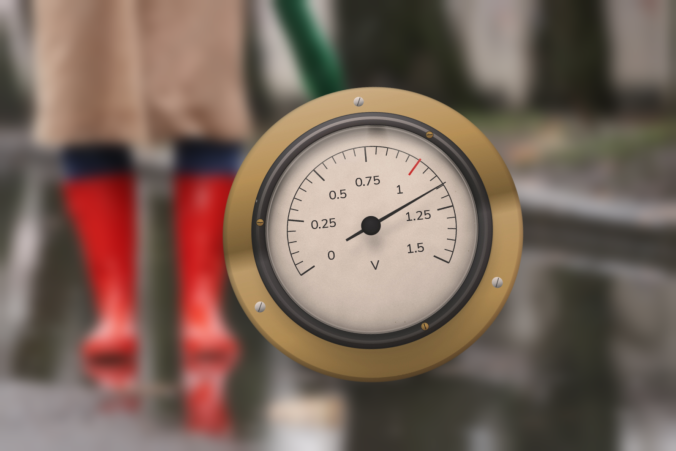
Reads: 1.15 V
